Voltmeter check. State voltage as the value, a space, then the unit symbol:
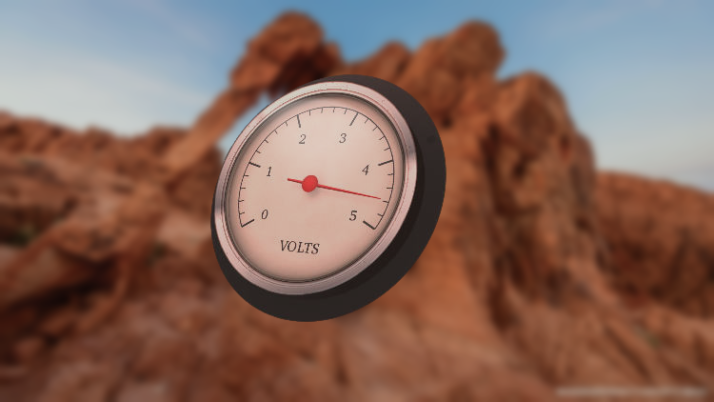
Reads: 4.6 V
